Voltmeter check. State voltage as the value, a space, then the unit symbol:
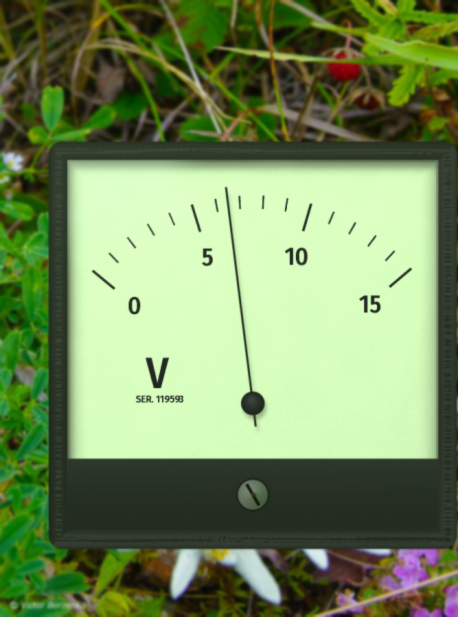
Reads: 6.5 V
